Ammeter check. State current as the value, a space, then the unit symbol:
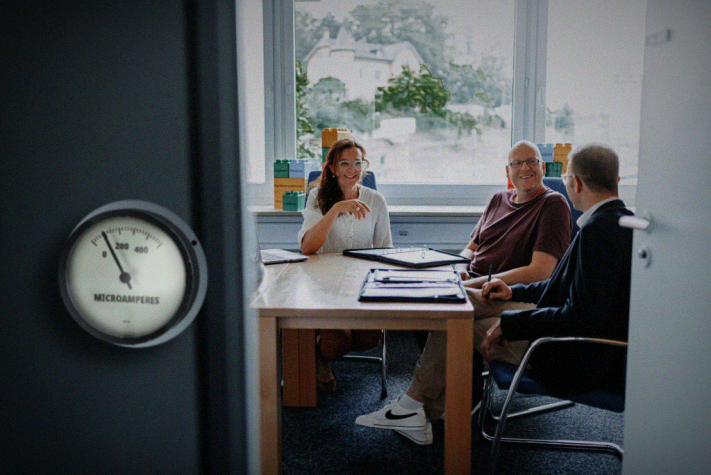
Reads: 100 µA
